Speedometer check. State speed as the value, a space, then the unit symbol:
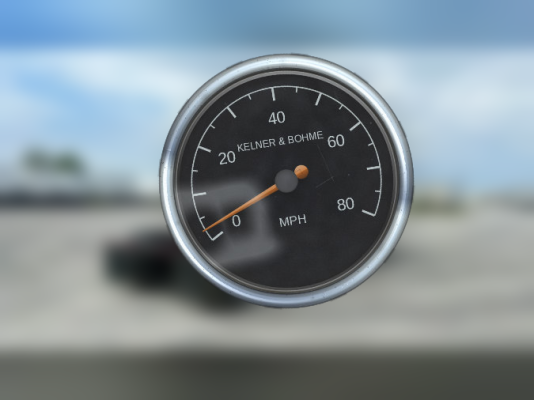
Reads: 2.5 mph
